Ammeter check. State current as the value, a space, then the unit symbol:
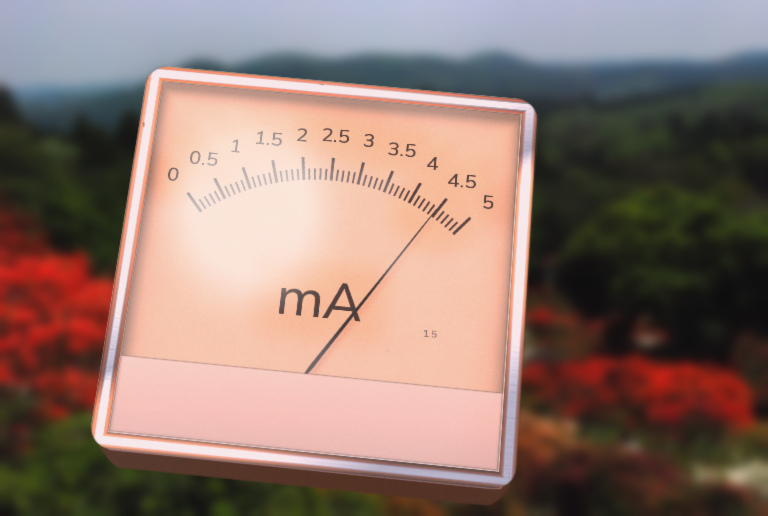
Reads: 4.5 mA
